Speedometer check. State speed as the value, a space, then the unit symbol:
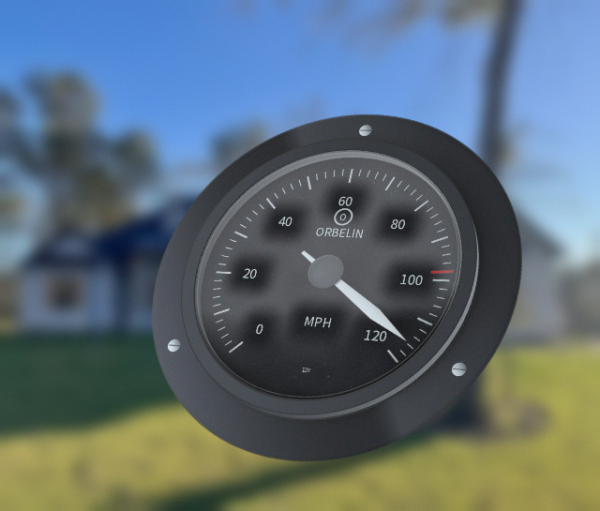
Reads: 116 mph
